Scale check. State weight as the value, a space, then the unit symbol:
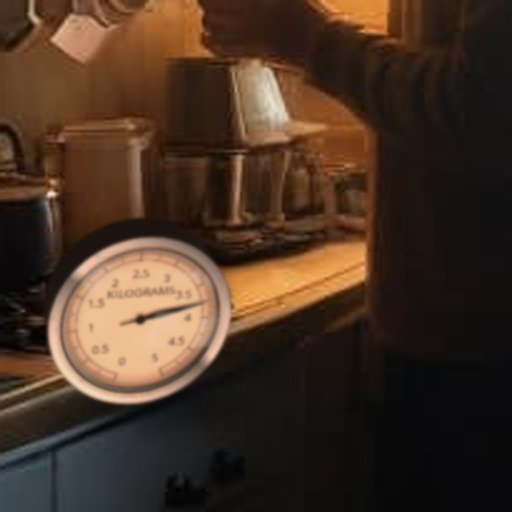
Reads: 3.75 kg
